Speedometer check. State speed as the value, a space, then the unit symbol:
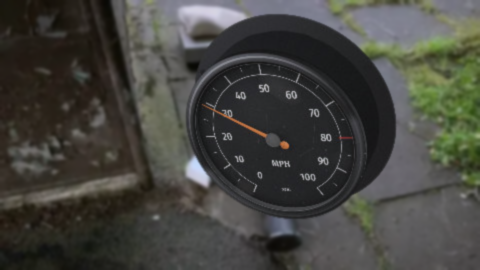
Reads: 30 mph
